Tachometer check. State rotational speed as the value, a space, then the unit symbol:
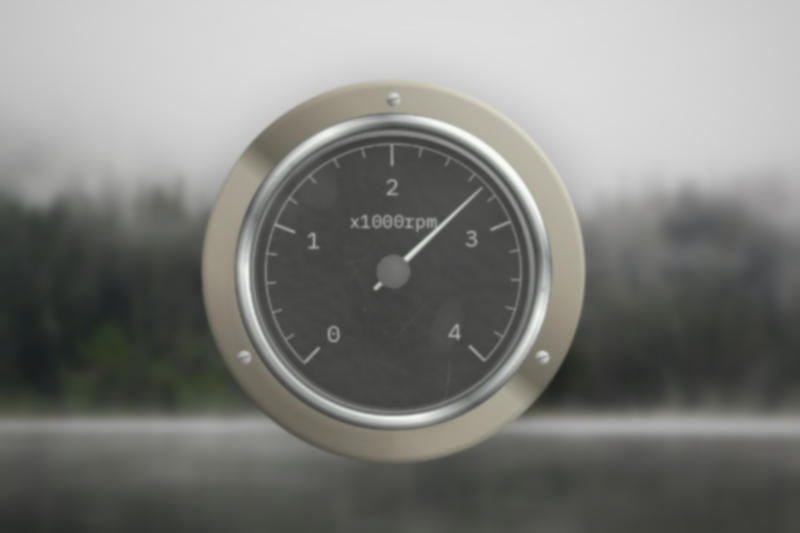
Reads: 2700 rpm
